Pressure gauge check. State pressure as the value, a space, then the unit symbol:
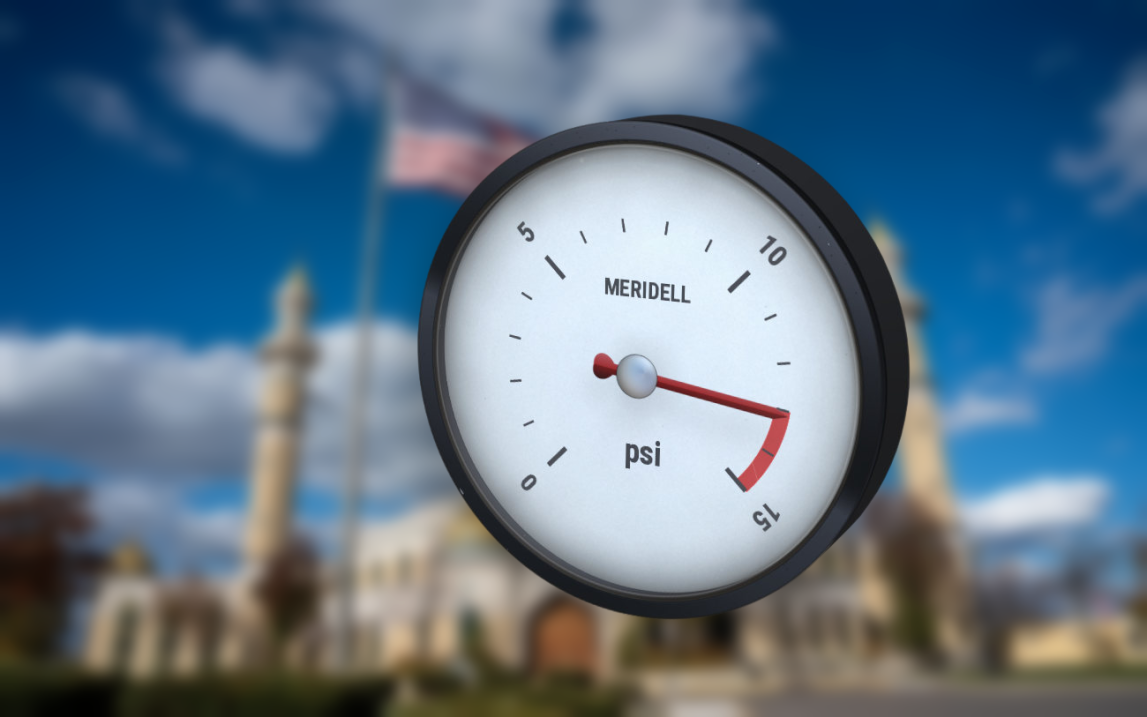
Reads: 13 psi
